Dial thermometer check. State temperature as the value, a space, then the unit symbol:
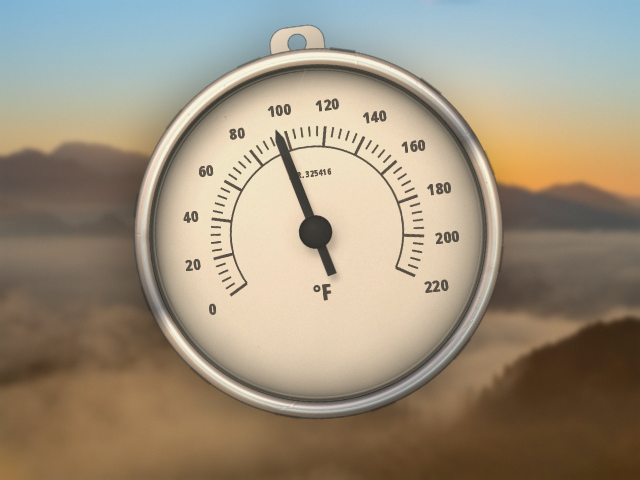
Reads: 96 °F
